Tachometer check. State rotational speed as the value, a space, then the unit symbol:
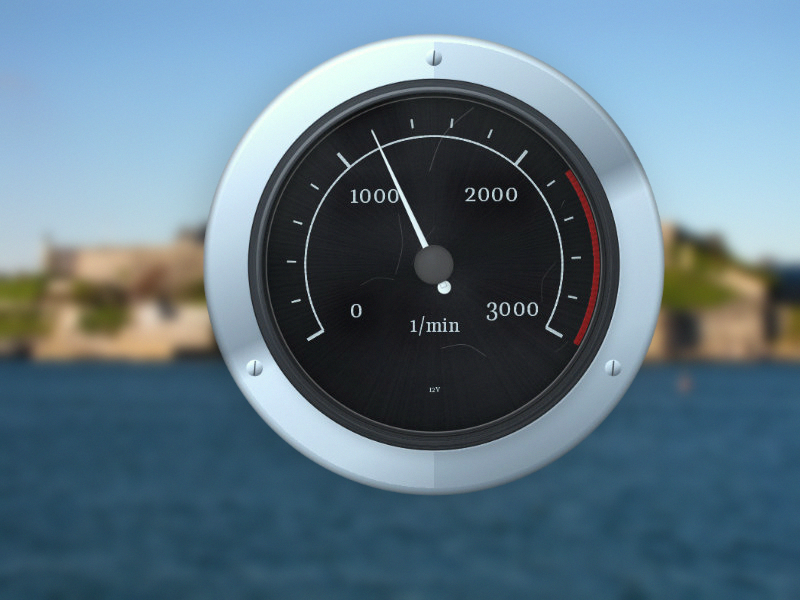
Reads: 1200 rpm
